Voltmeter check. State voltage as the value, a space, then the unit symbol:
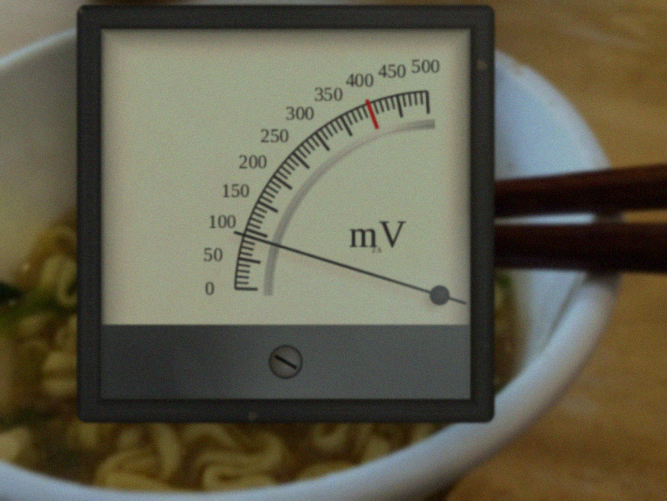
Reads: 90 mV
